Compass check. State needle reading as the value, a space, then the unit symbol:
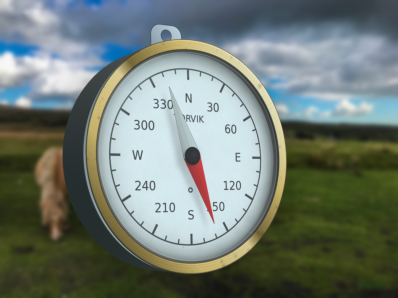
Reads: 160 °
